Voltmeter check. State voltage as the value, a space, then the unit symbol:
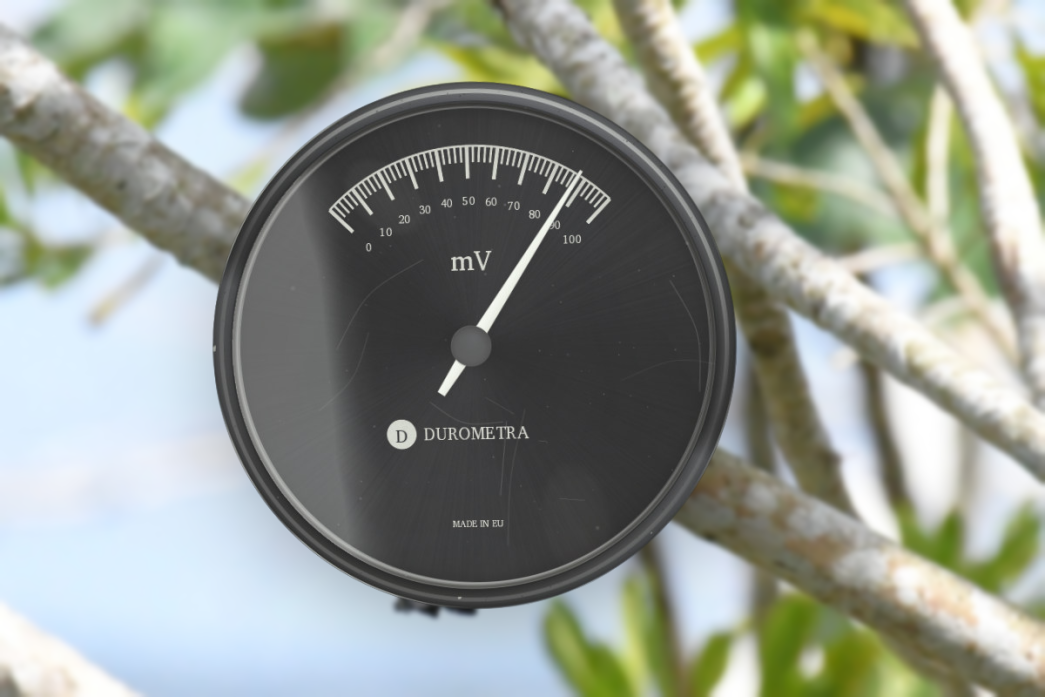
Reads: 88 mV
